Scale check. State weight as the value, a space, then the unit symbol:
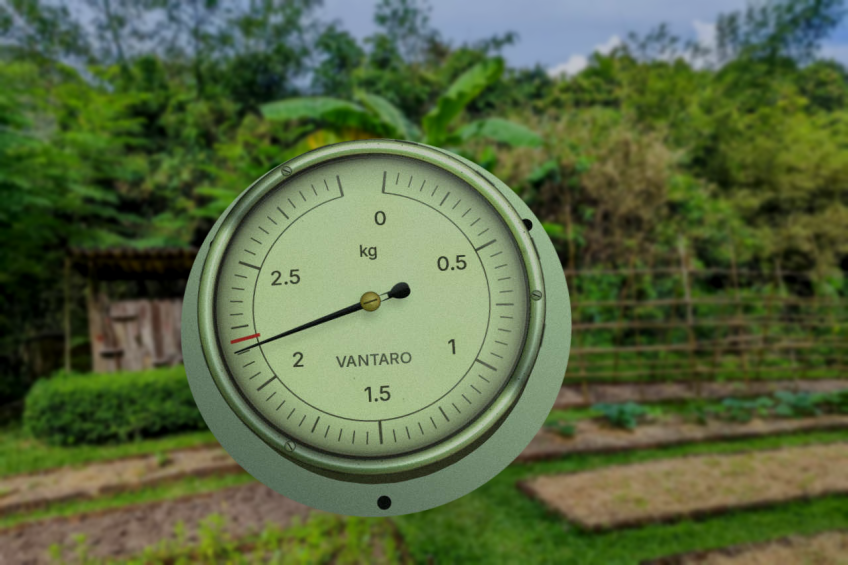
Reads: 2.15 kg
